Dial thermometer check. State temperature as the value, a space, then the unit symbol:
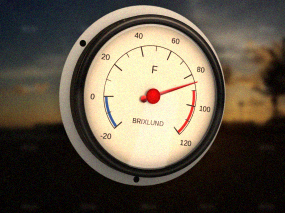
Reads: 85 °F
